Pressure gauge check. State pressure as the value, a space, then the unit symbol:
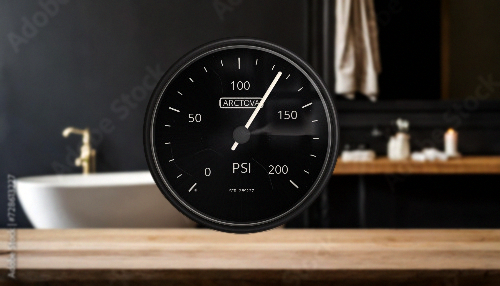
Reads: 125 psi
